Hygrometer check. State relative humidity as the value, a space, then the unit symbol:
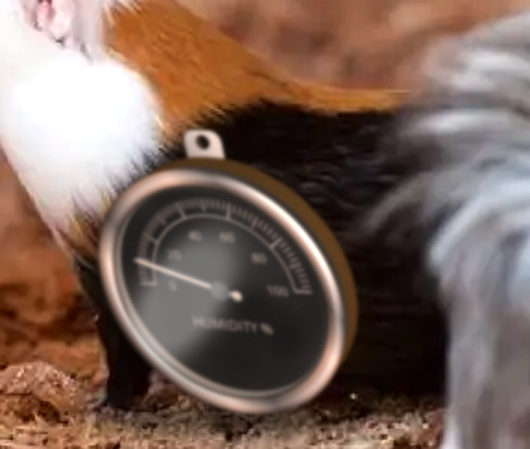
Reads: 10 %
